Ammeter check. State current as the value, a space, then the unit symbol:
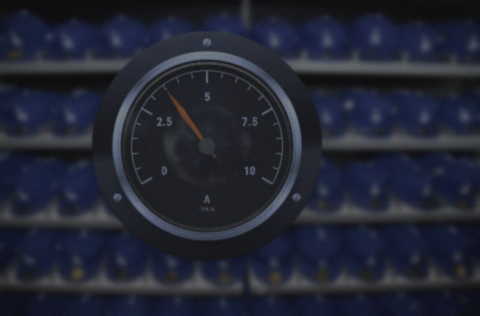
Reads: 3.5 A
